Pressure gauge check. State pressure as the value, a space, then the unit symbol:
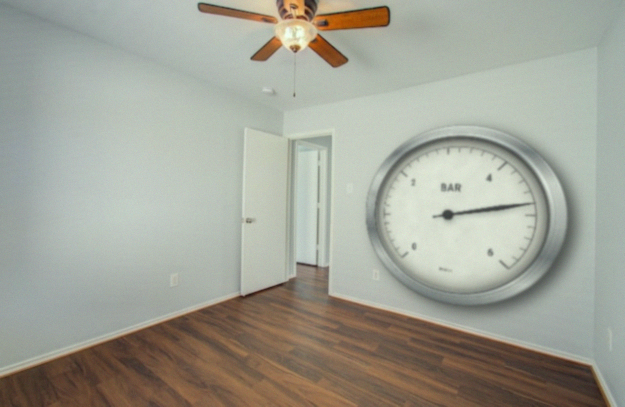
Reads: 4.8 bar
